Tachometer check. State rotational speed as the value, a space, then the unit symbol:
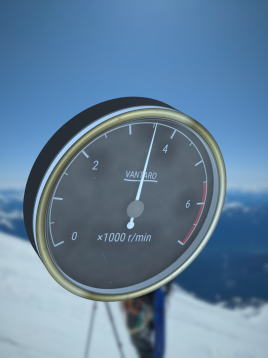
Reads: 3500 rpm
